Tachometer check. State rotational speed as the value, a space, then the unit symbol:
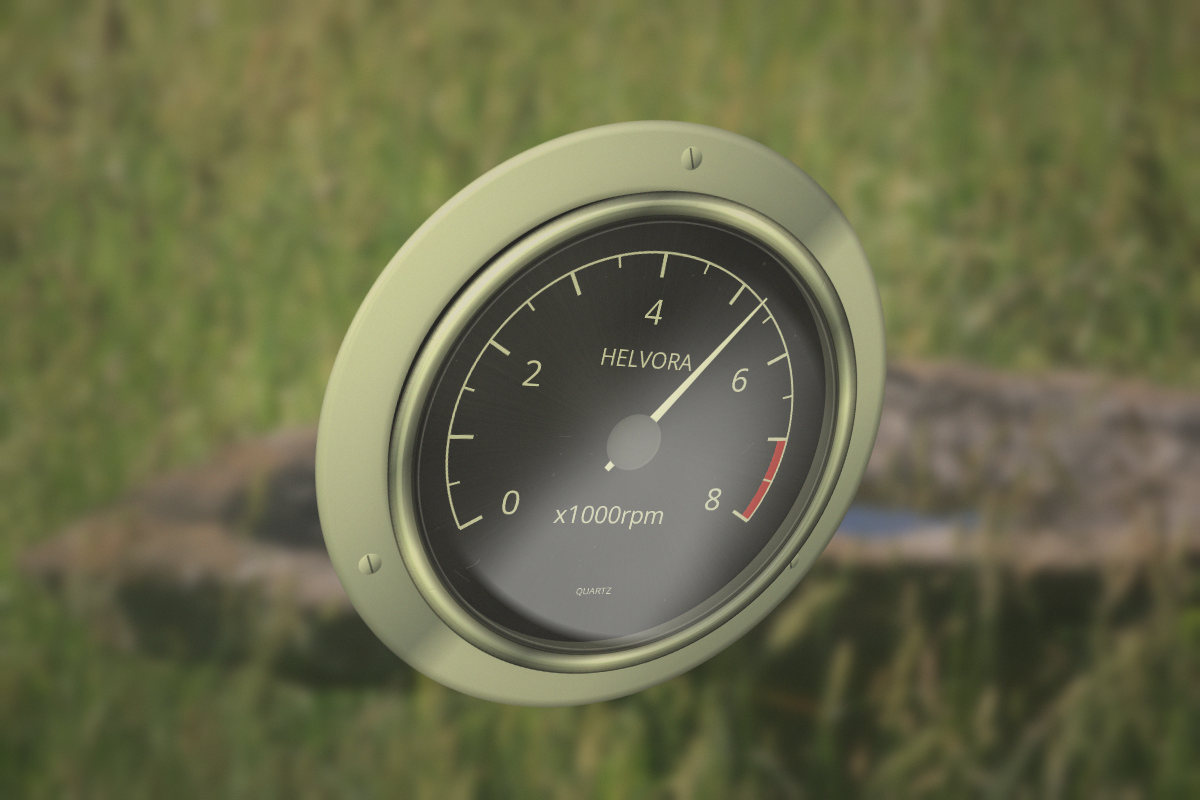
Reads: 5250 rpm
